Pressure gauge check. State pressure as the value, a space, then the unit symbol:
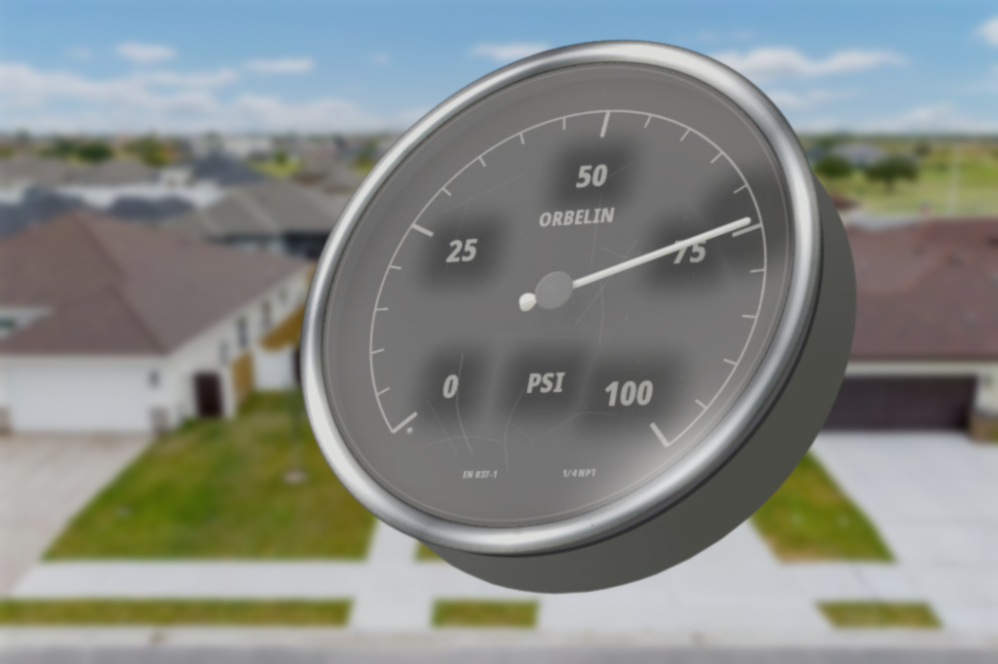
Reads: 75 psi
